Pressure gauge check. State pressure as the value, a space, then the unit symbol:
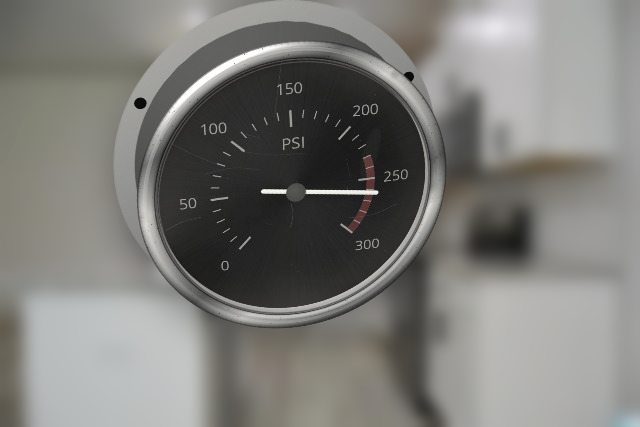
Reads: 260 psi
